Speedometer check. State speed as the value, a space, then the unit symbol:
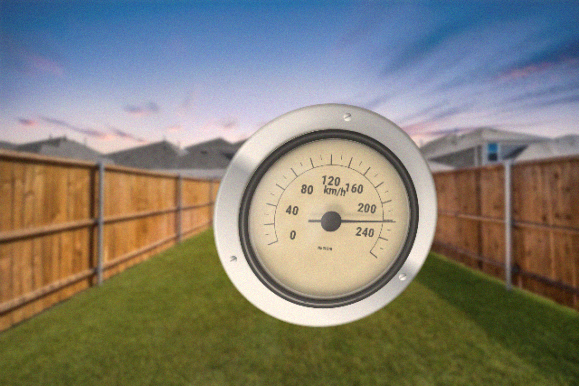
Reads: 220 km/h
